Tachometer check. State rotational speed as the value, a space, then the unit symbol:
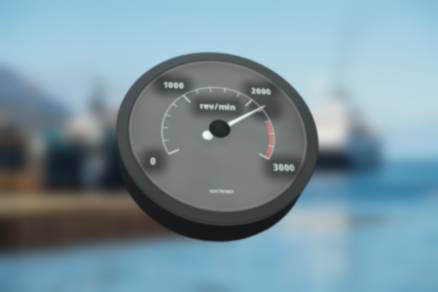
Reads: 2200 rpm
